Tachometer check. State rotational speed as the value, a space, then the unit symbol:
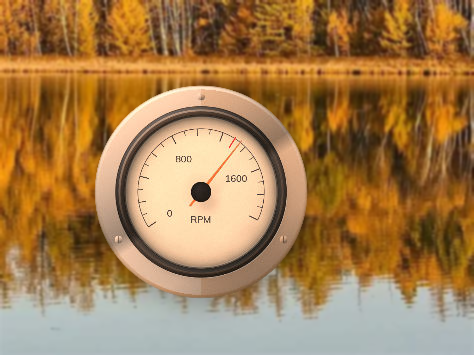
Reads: 1350 rpm
